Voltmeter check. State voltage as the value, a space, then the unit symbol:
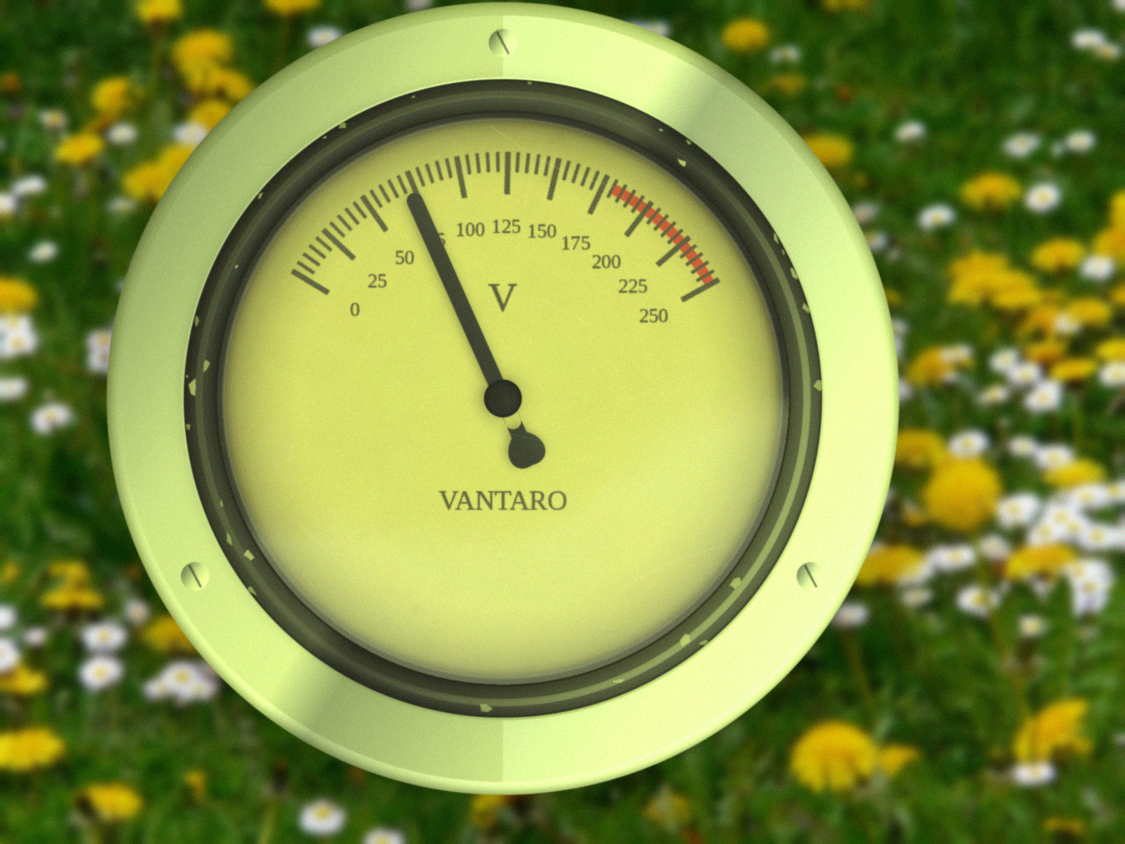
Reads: 72.5 V
